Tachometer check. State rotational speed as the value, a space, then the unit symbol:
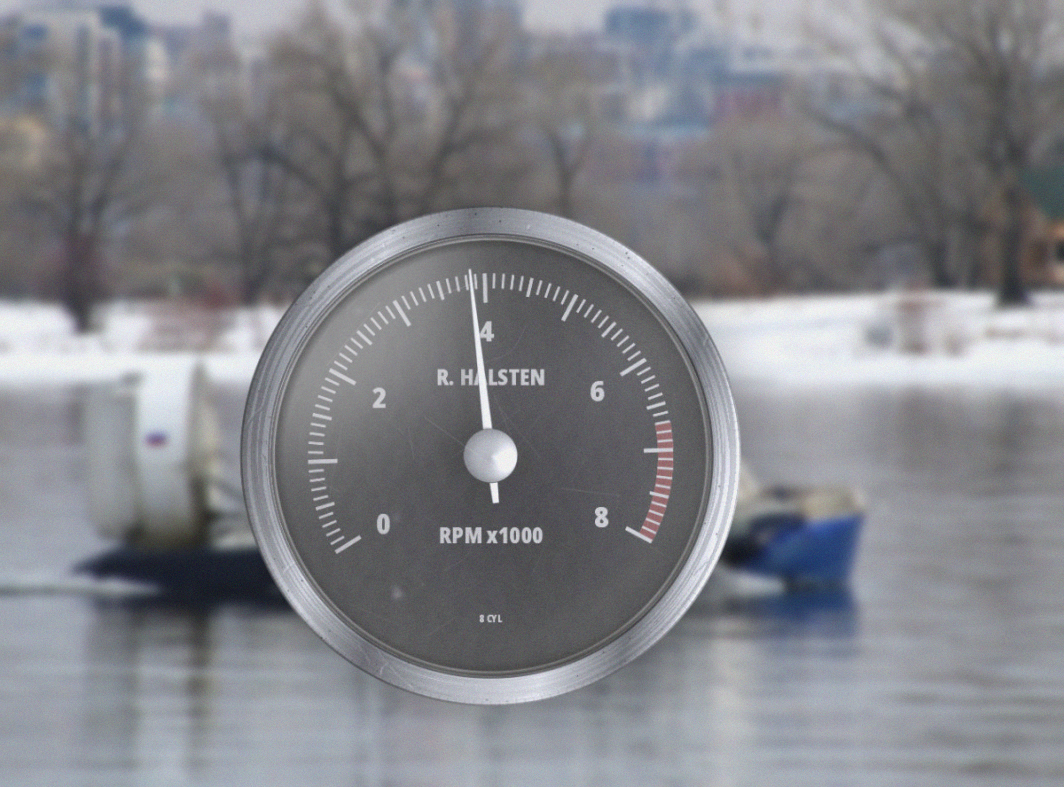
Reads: 3850 rpm
